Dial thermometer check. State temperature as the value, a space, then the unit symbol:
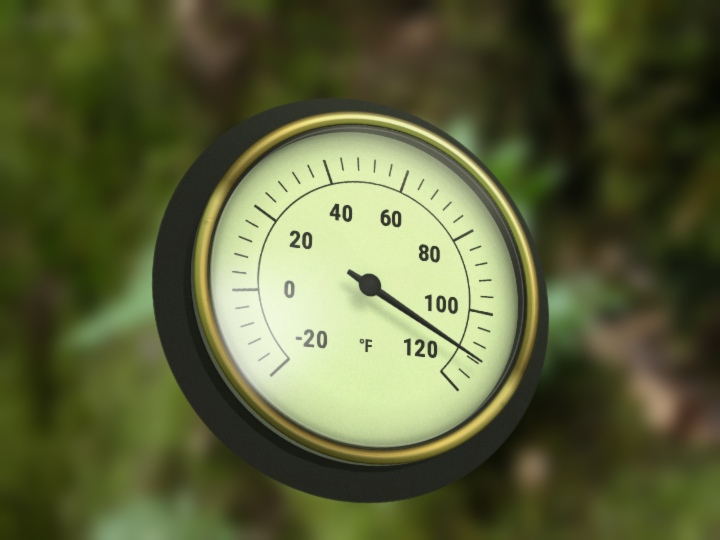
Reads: 112 °F
